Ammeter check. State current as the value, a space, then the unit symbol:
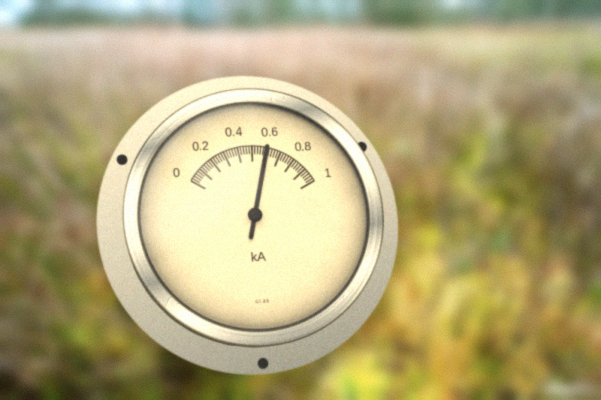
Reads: 0.6 kA
